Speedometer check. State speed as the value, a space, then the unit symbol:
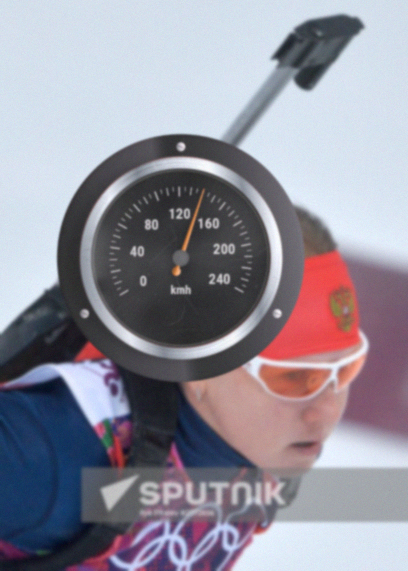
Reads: 140 km/h
